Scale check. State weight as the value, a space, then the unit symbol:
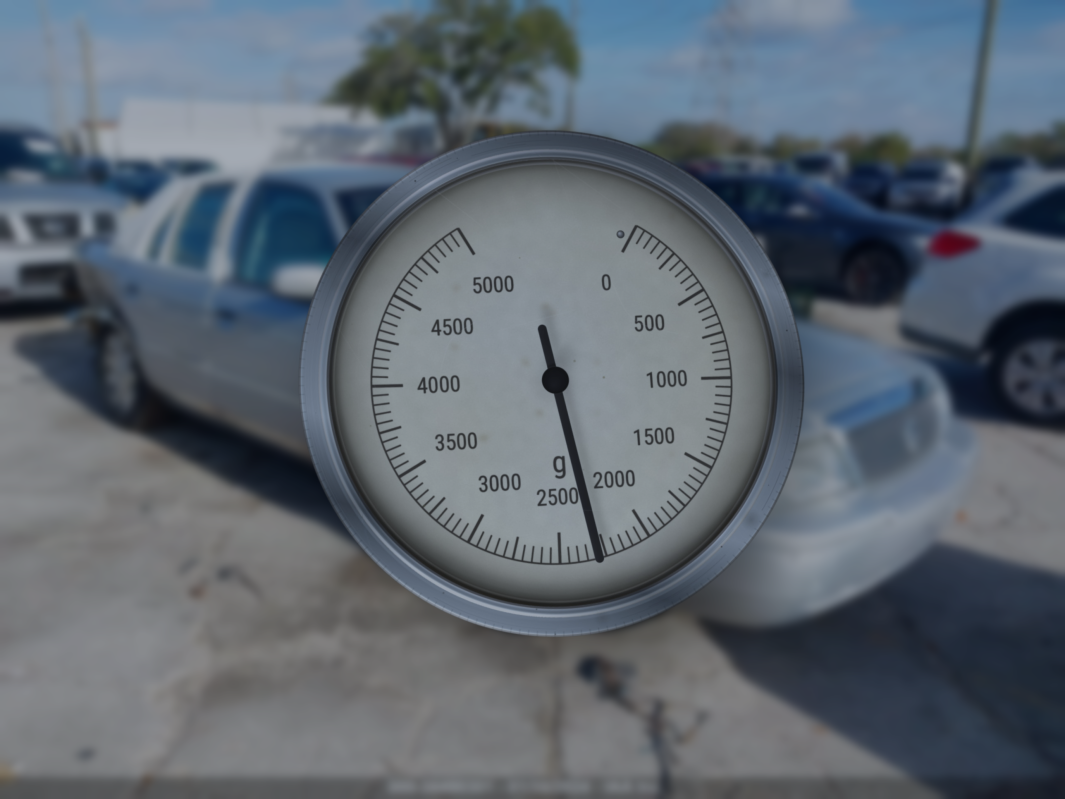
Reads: 2300 g
